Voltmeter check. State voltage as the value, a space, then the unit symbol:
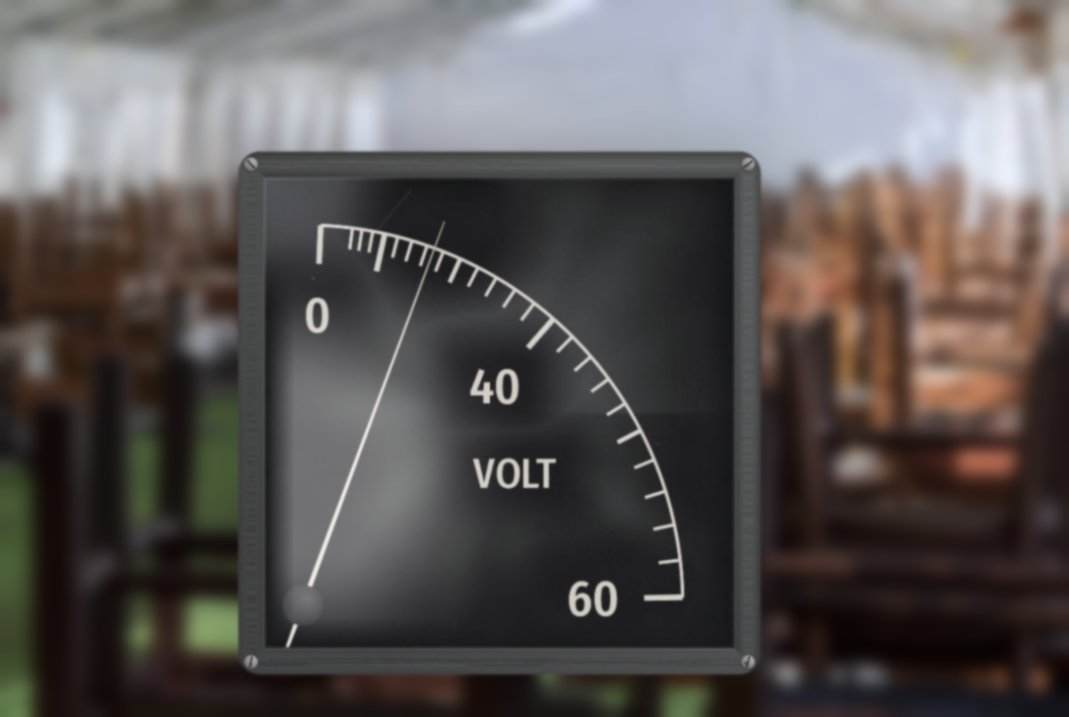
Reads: 27 V
